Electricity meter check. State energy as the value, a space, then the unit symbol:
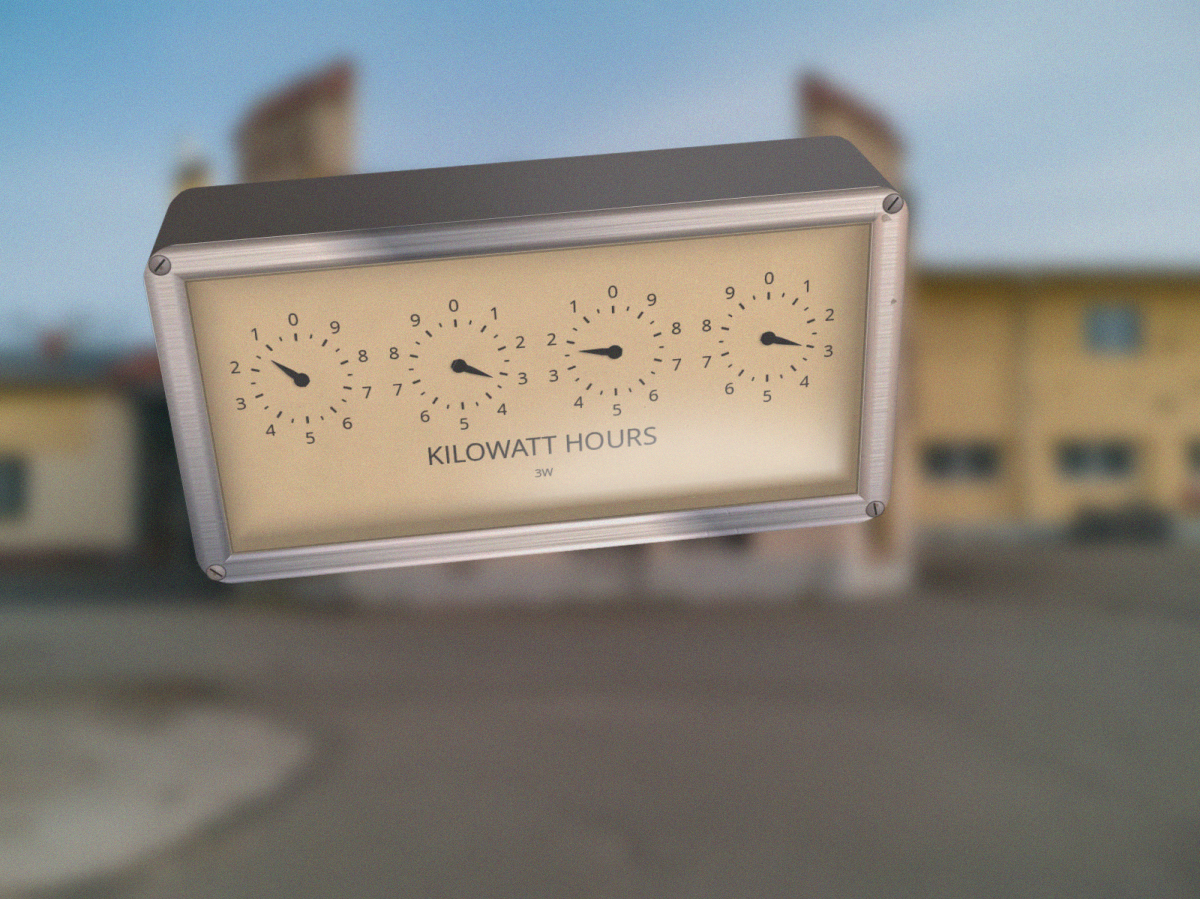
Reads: 1323 kWh
